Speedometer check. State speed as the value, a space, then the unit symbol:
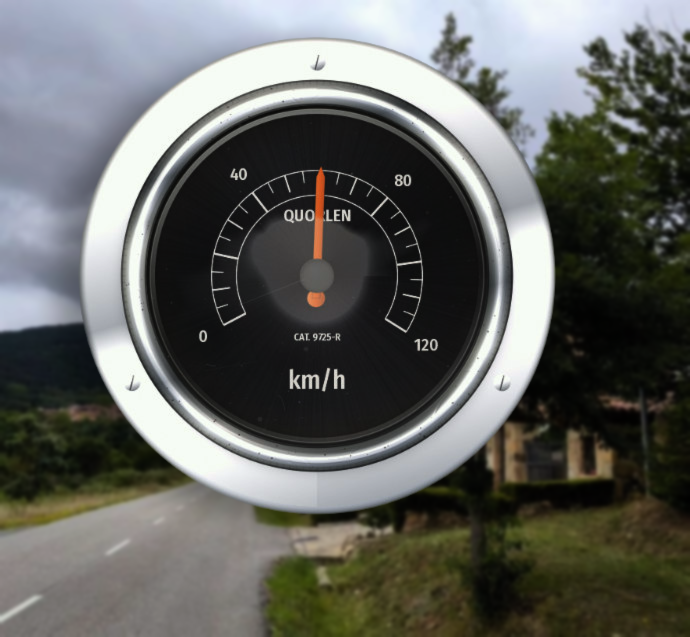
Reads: 60 km/h
